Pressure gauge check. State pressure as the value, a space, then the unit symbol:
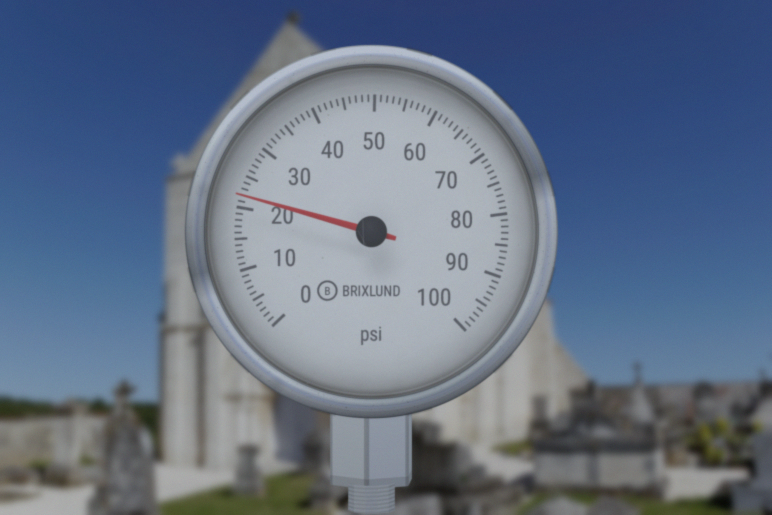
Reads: 22 psi
